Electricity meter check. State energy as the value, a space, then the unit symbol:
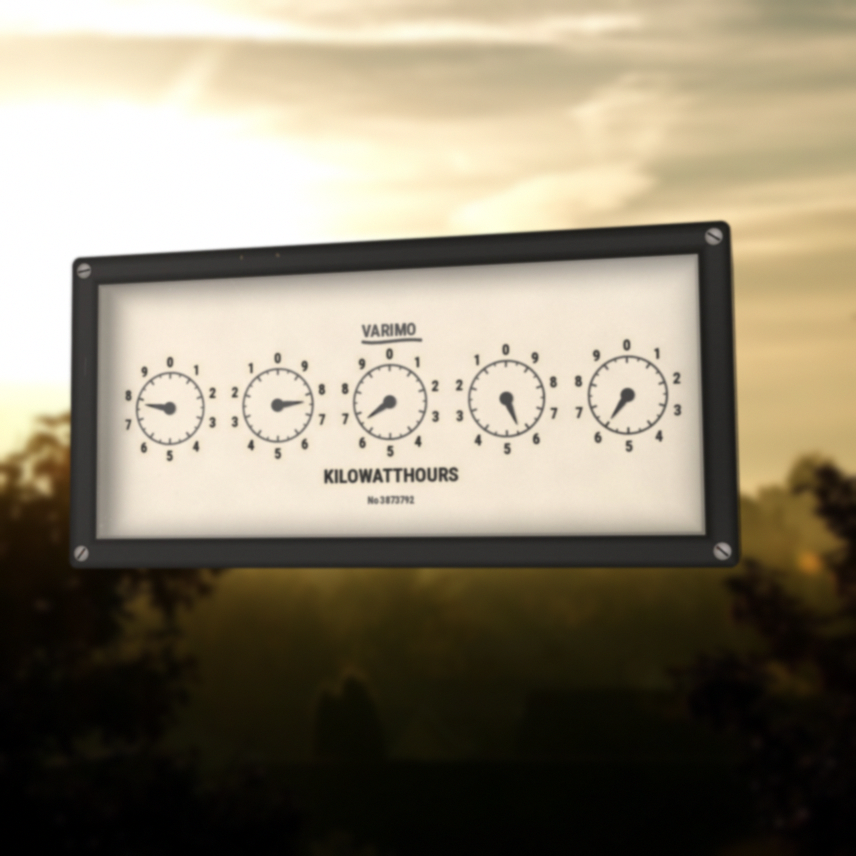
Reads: 77656 kWh
